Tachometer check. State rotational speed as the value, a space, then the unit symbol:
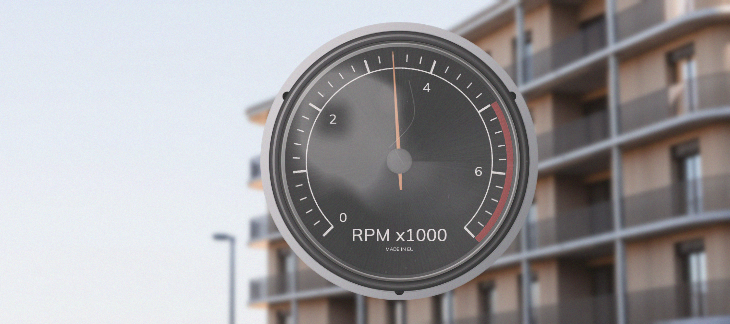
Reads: 3400 rpm
